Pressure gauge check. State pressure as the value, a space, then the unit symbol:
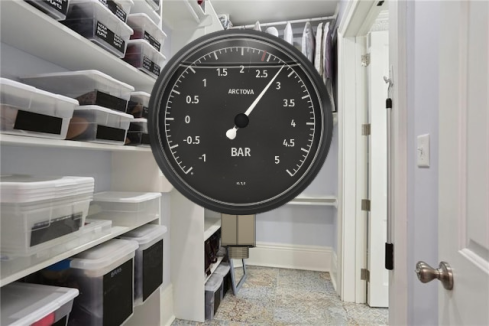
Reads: 2.8 bar
